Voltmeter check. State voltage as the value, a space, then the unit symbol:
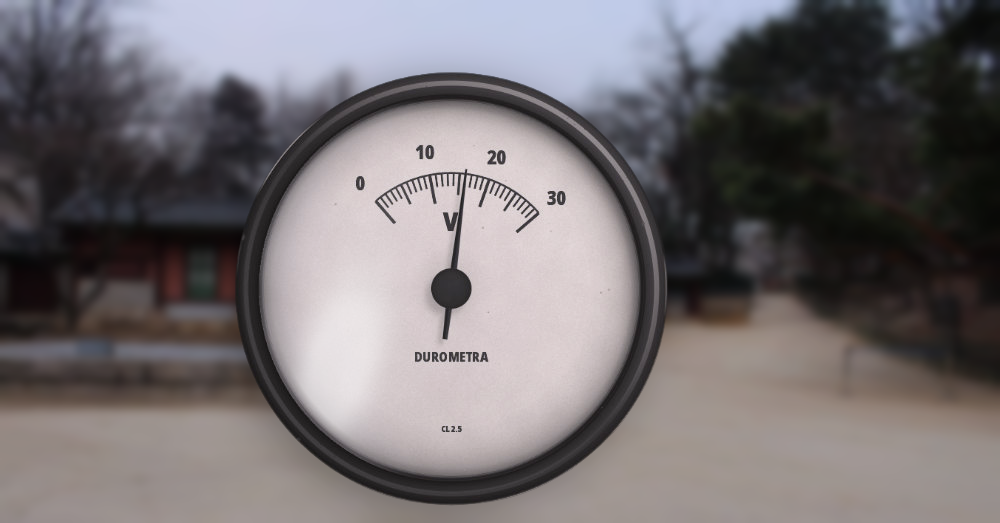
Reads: 16 V
